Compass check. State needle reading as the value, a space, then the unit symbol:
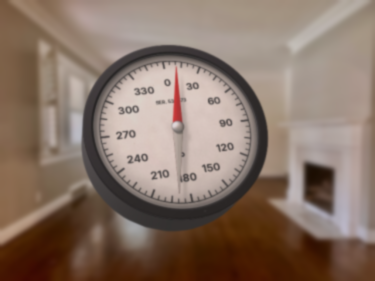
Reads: 10 °
